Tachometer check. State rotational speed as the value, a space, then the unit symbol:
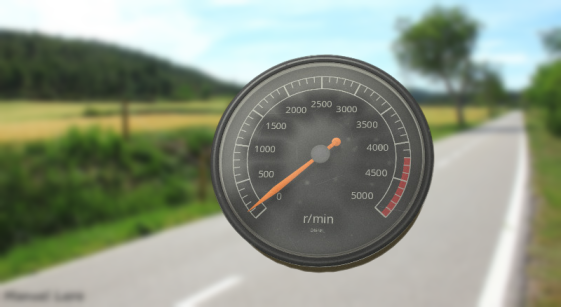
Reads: 100 rpm
